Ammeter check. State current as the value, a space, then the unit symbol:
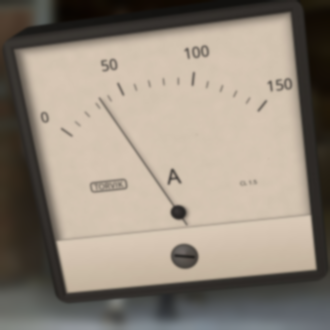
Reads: 35 A
